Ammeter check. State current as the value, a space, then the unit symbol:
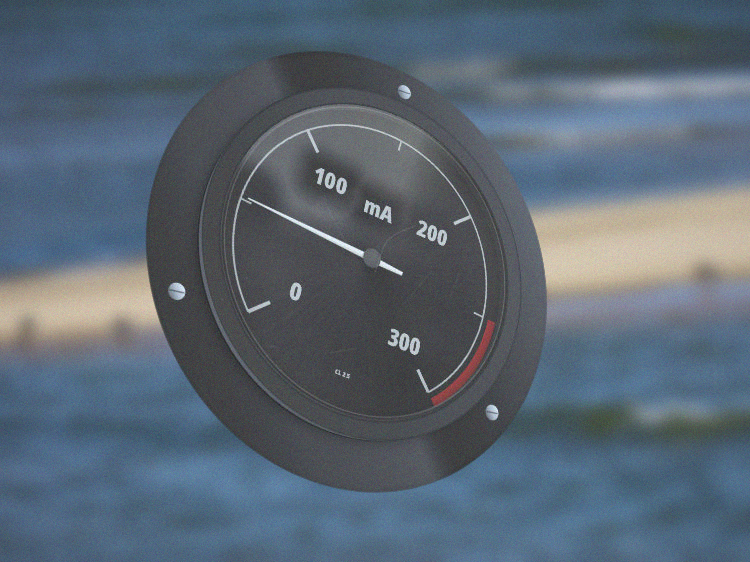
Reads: 50 mA
